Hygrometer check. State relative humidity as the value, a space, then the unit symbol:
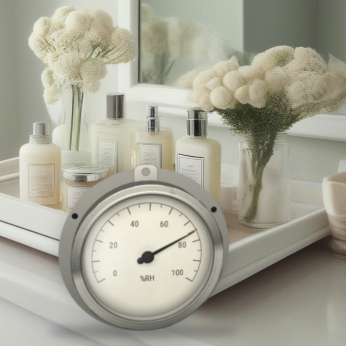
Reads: 75 %
